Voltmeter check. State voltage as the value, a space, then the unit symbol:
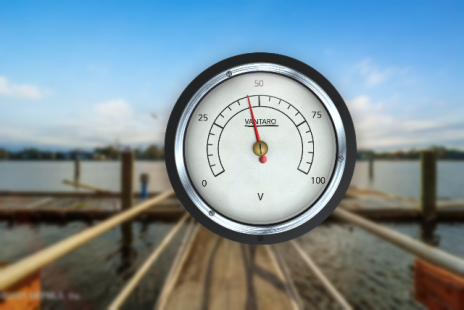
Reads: 45 V
